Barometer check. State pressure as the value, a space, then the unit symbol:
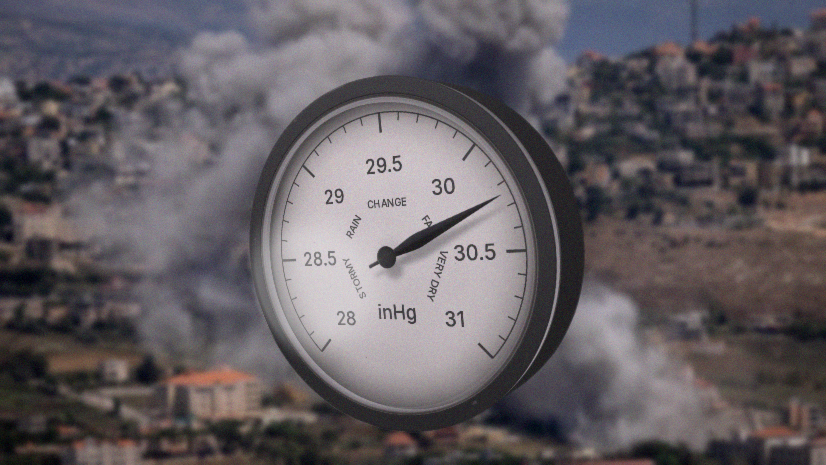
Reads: 30.25 inHg
